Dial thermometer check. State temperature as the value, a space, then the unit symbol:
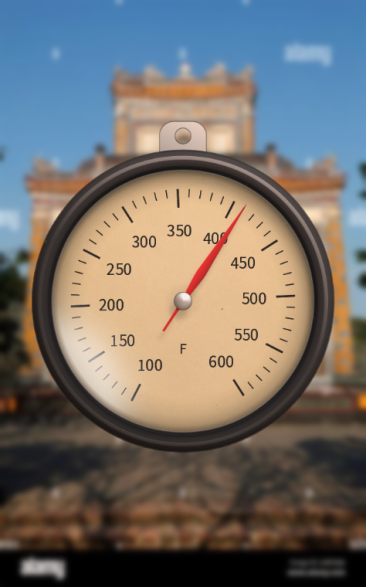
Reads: 410 °F
